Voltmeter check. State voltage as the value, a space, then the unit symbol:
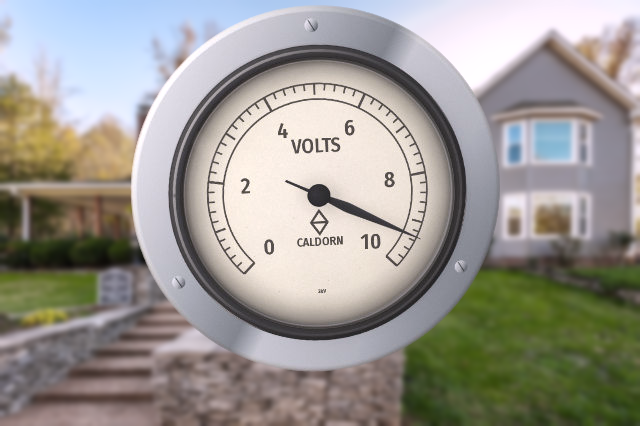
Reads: 9.3 V
